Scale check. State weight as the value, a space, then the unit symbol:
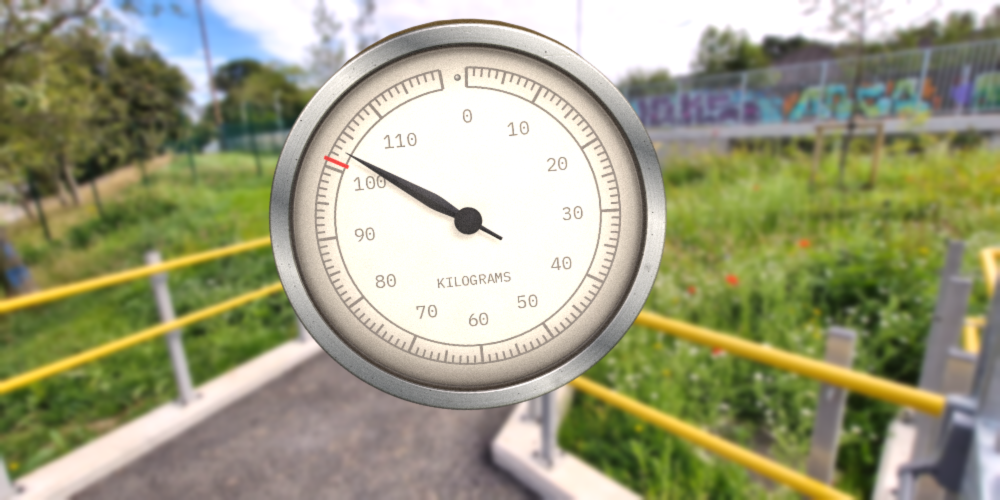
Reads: 103 kg
